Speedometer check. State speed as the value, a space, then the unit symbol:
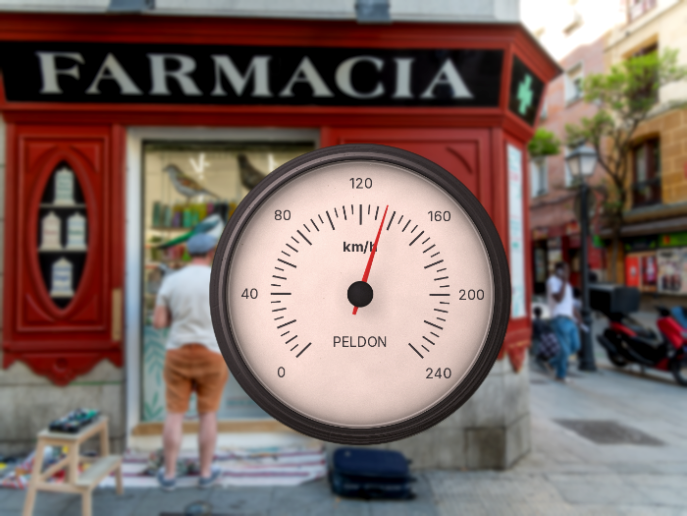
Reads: 135 km/h
